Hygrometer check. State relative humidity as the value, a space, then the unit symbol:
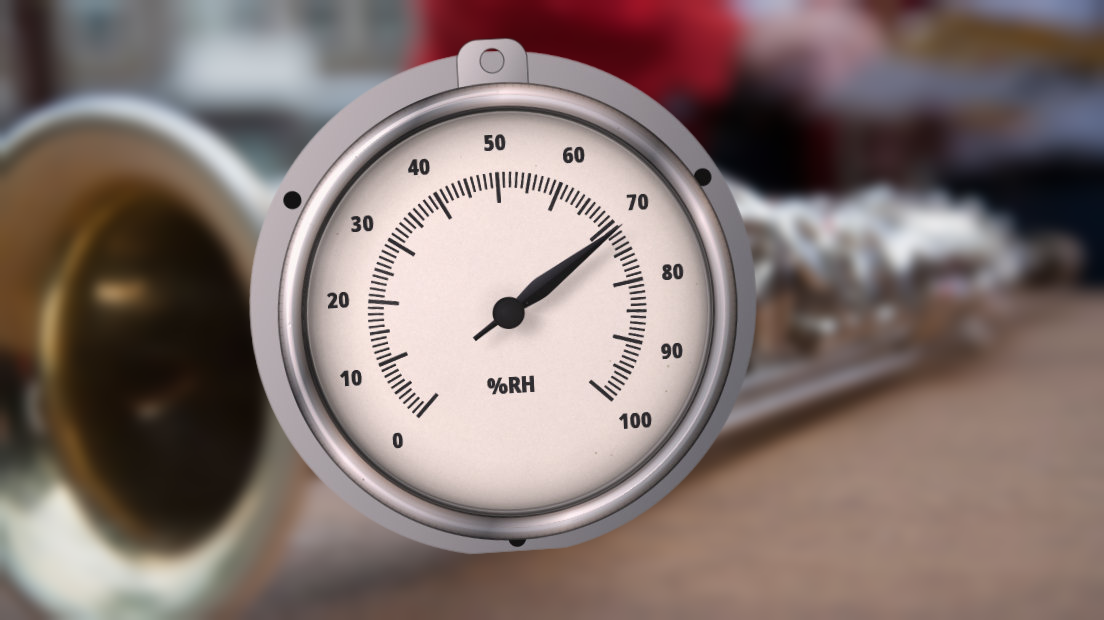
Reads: 71 %
